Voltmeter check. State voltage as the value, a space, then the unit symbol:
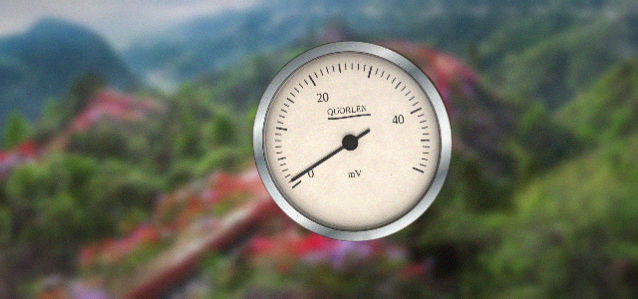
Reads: 1 mV
